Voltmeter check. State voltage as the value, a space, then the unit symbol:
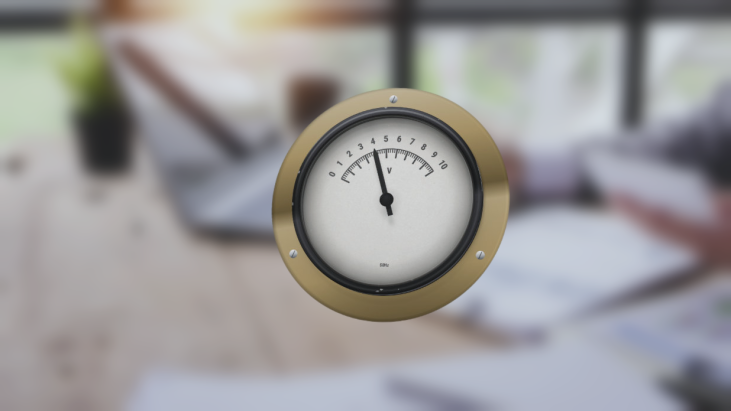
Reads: 4 V
